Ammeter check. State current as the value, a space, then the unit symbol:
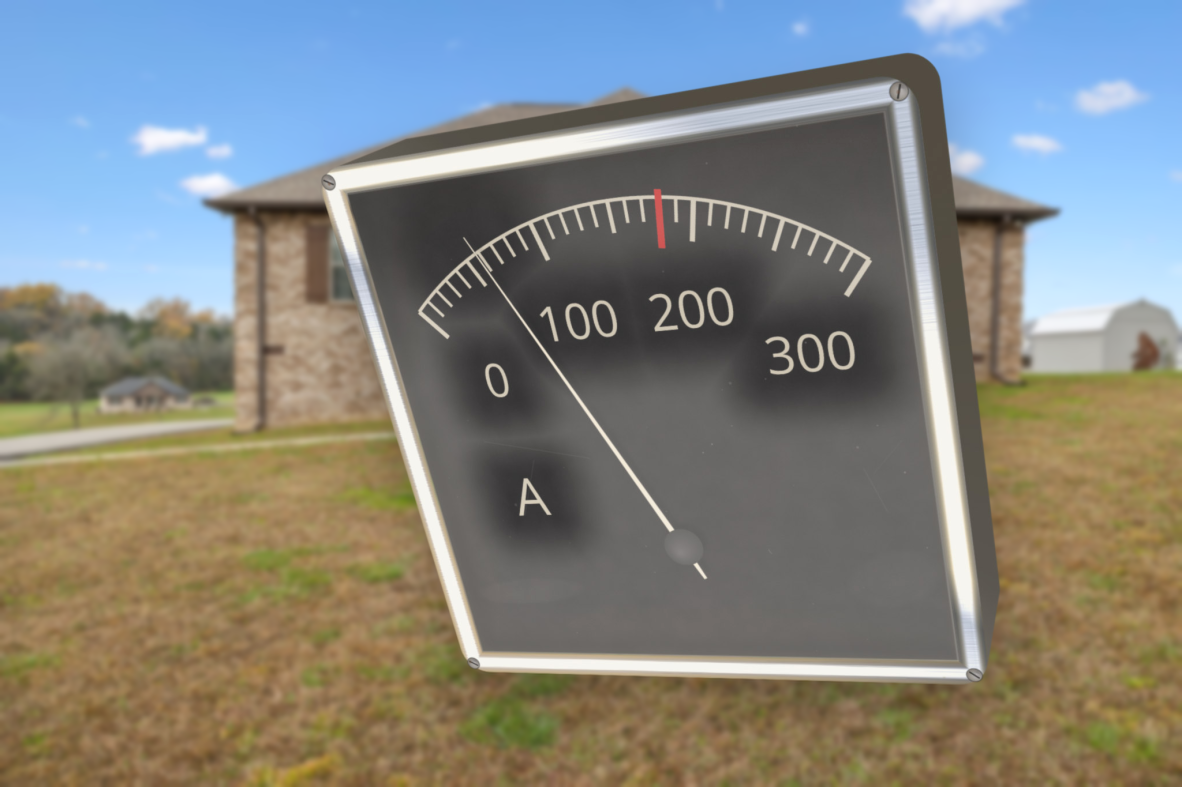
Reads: 60 A
